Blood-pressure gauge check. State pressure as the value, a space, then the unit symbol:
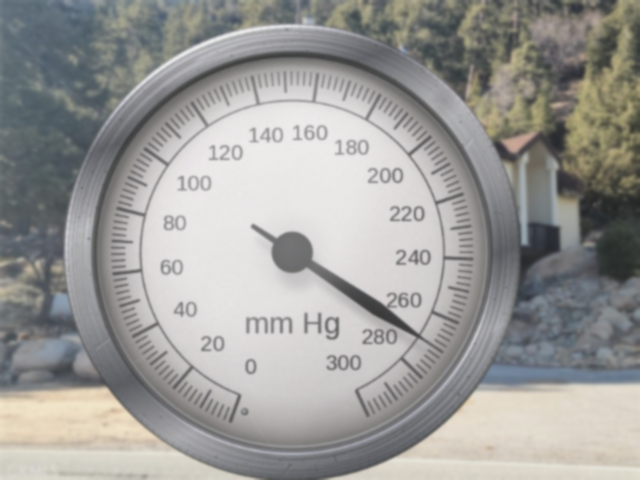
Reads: 270 mmHg
